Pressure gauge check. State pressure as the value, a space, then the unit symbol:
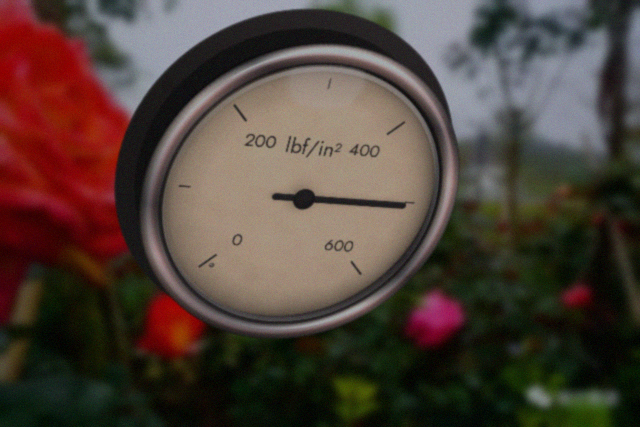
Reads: 500 psi
